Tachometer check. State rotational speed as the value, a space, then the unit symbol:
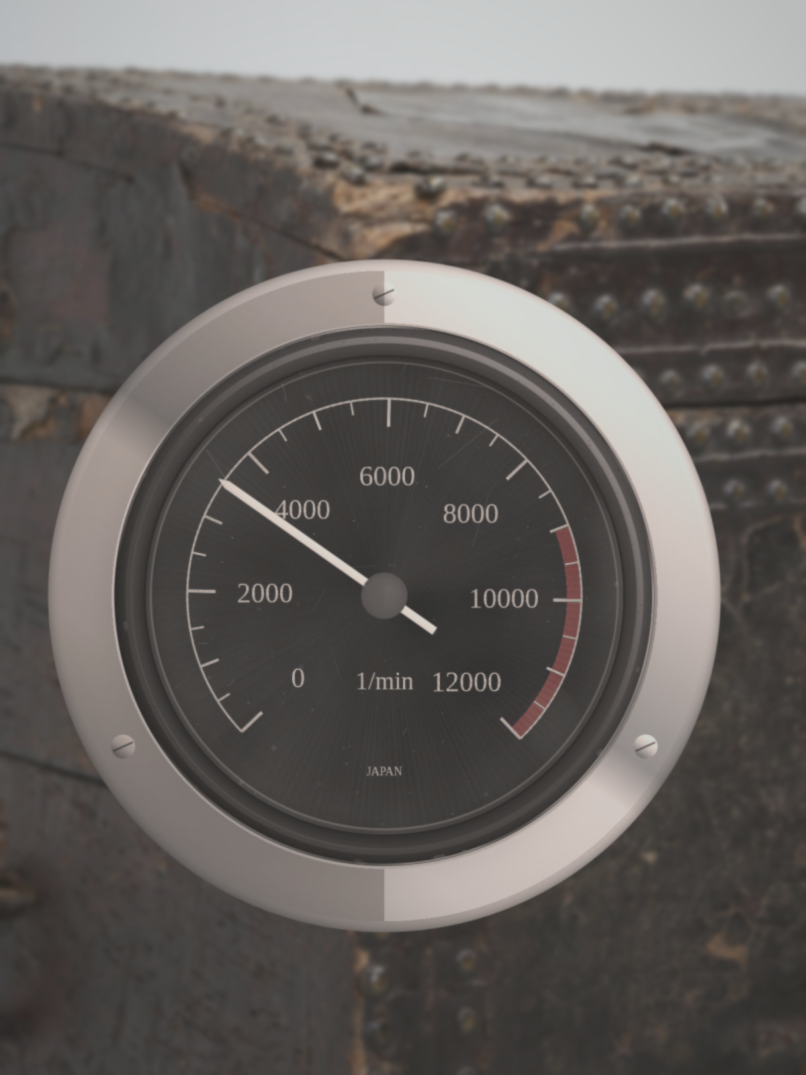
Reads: 3500 rpm
